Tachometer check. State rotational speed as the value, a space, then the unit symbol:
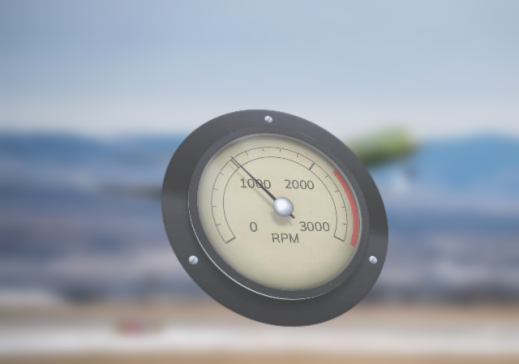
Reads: 1000 rpm
